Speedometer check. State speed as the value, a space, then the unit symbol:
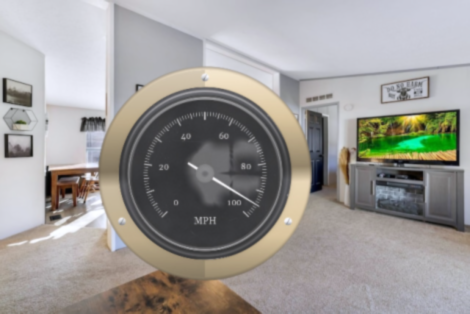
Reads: 95 mph
